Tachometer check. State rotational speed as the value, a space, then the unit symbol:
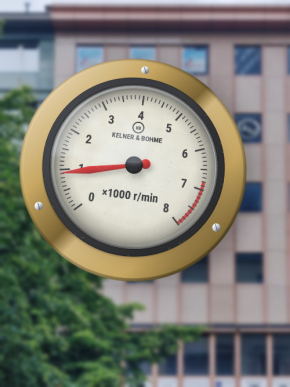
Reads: 900 rpm
